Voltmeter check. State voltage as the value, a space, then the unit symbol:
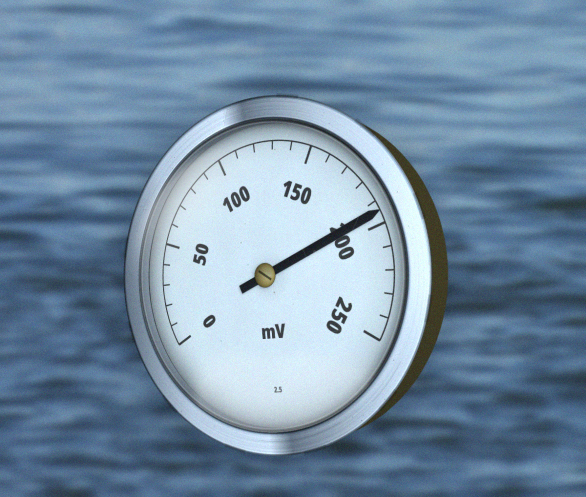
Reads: 195 mV
